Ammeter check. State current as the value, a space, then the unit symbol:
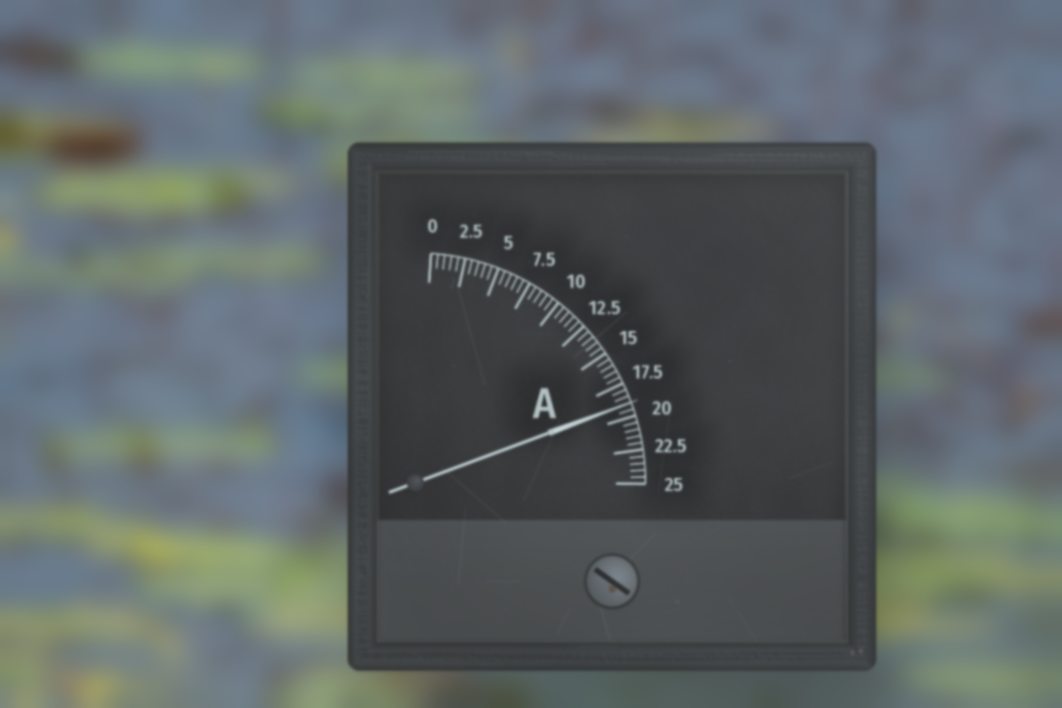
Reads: 19 A
